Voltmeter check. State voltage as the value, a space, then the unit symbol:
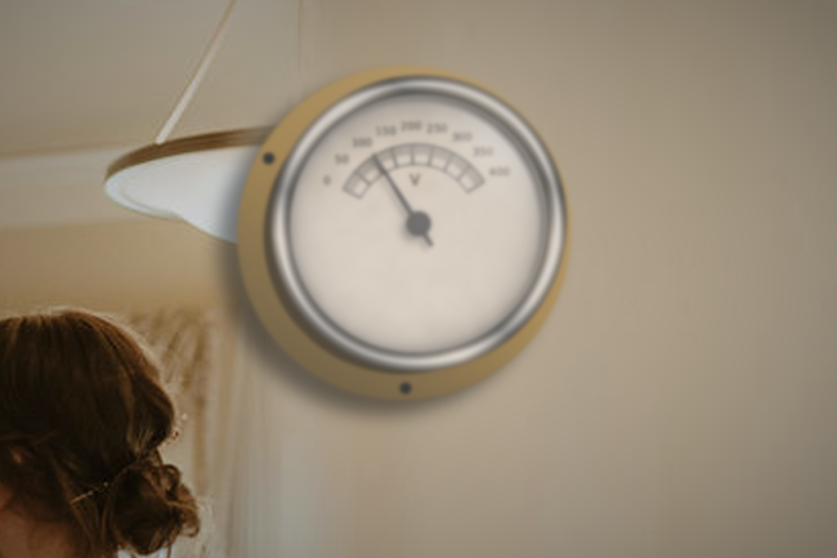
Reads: 100 V
